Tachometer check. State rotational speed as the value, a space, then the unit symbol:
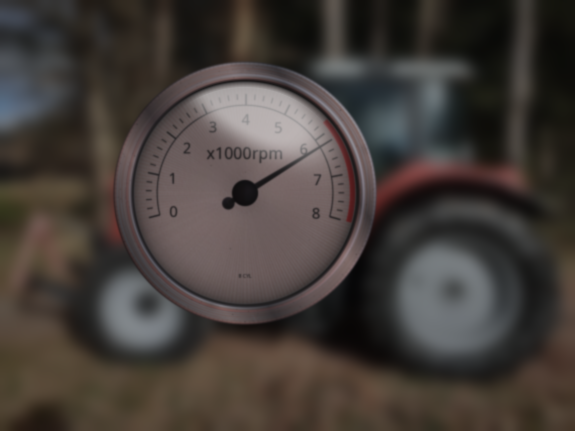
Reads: 6200 rpm
